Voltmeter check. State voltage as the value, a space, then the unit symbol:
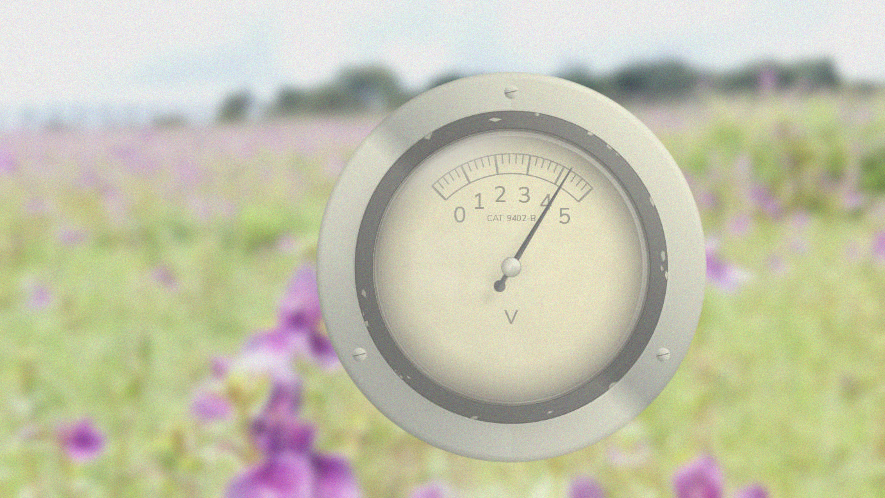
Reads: 4.2 V
